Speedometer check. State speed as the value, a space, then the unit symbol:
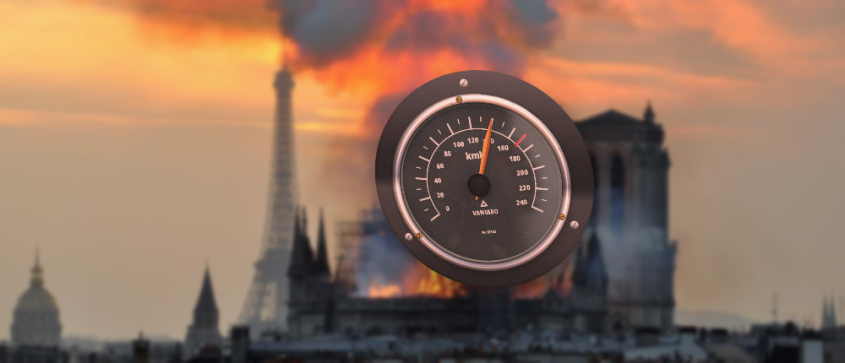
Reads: 140 km/h
